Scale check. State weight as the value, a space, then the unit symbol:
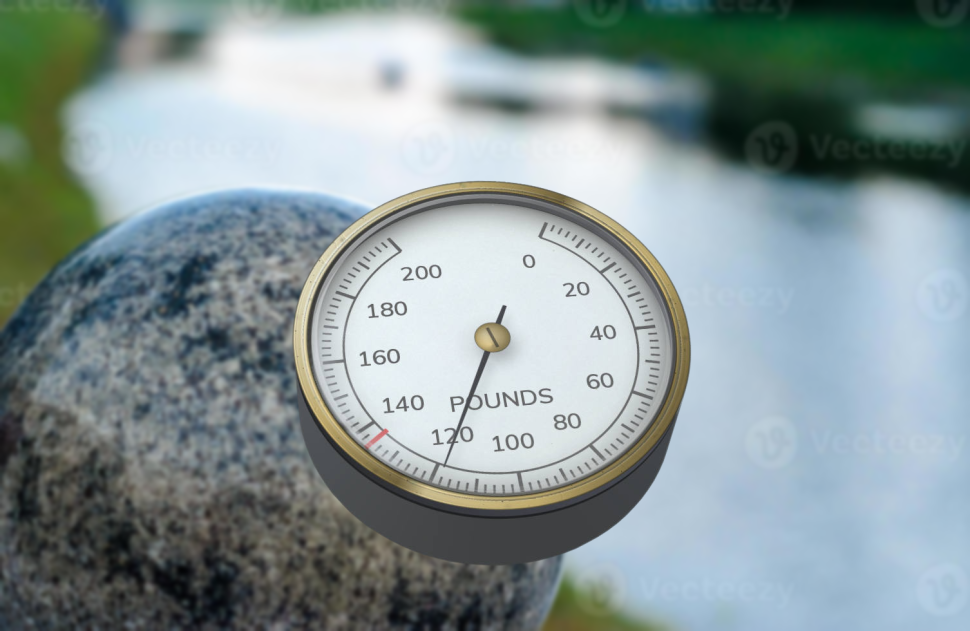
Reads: 118 lb
